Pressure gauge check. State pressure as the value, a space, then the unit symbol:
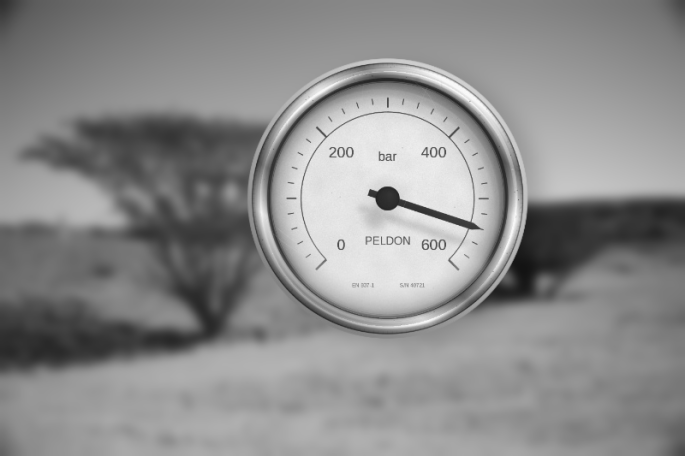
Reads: 540 bar
